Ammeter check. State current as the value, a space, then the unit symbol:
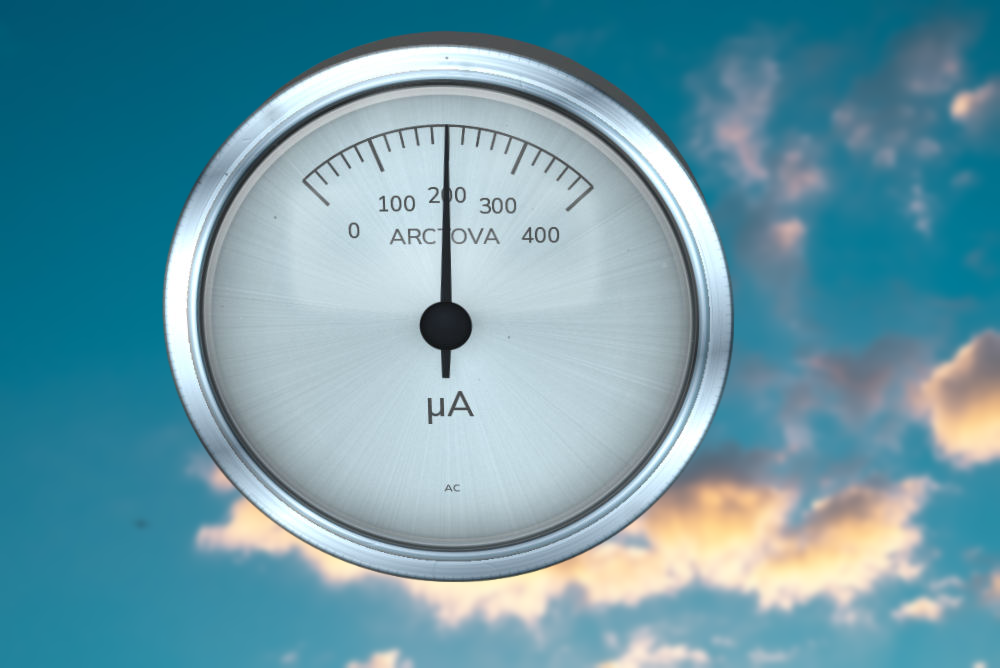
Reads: 200 µA
